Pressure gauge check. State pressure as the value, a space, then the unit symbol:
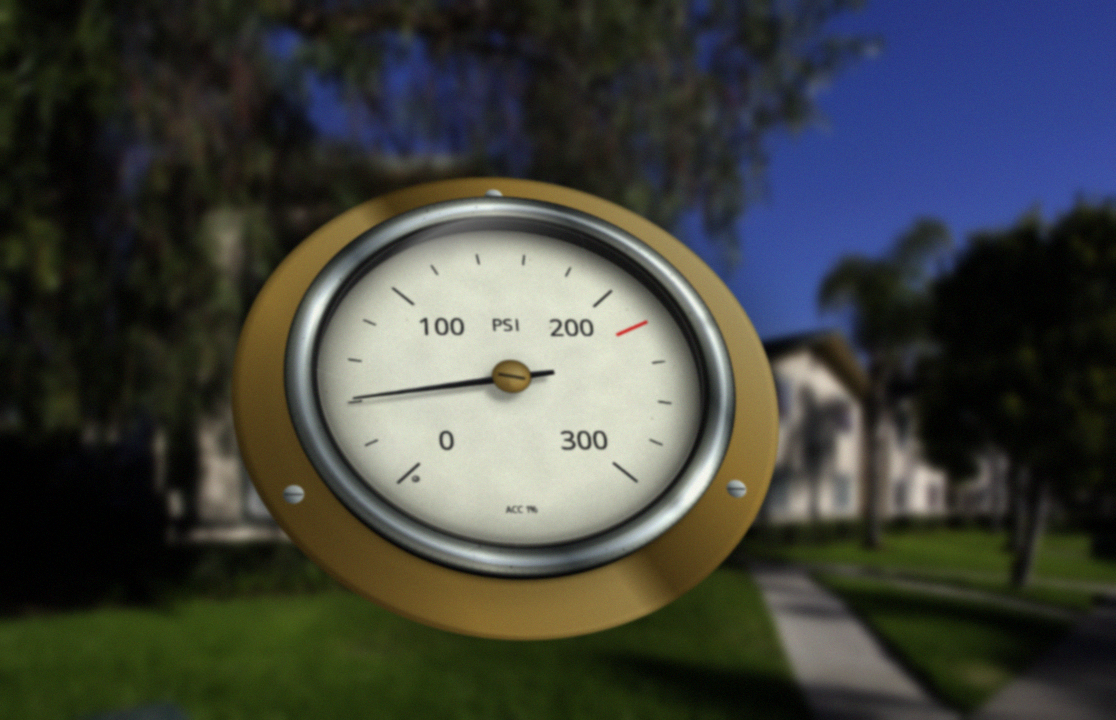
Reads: 40 psi
